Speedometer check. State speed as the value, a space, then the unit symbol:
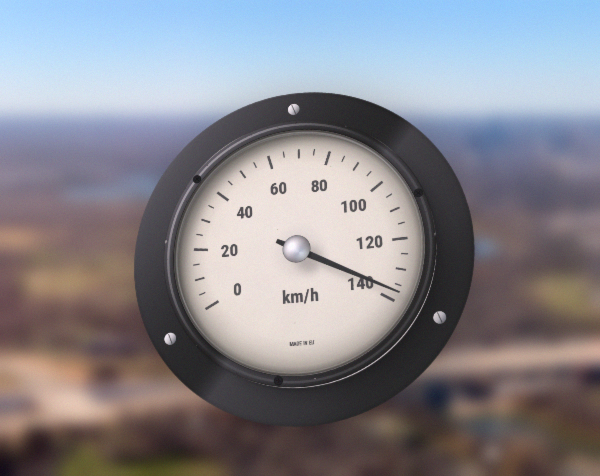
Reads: 137.5 km/h
